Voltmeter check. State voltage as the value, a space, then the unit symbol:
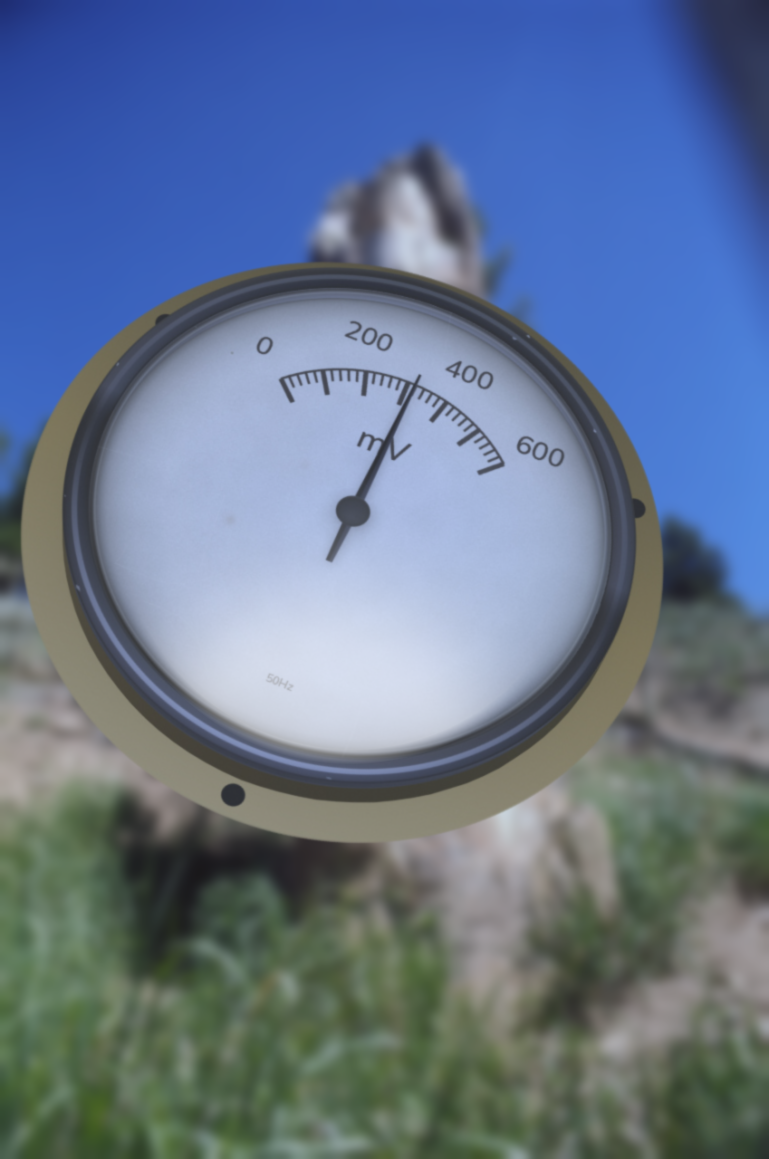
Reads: 320 mV
